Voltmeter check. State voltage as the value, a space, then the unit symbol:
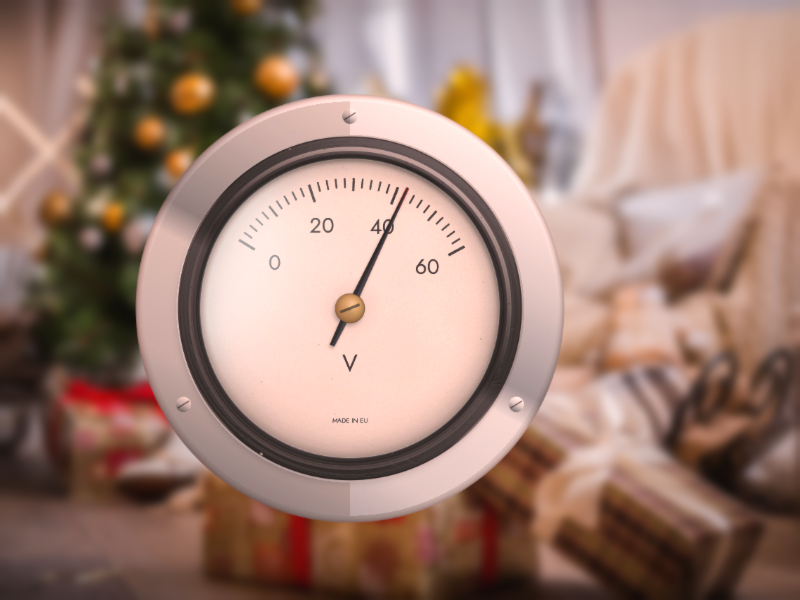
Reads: 42 V
